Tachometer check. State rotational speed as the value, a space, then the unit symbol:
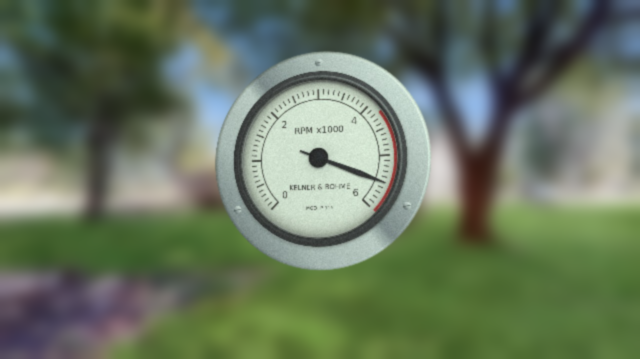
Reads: 5500 rpm
